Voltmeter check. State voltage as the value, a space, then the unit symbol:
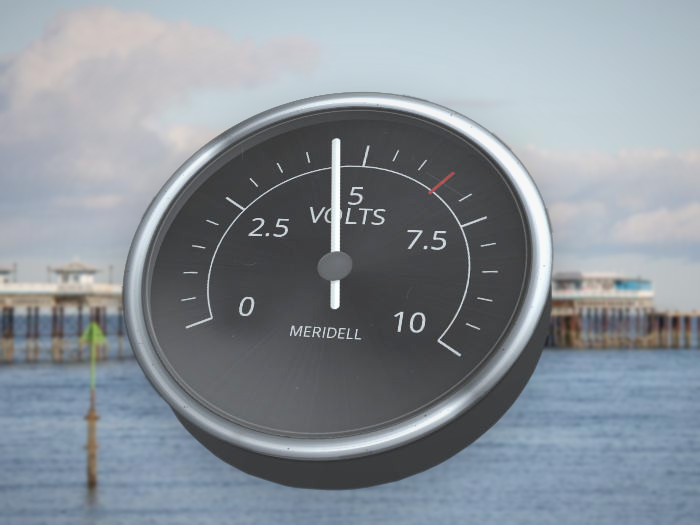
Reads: 4.5 V
